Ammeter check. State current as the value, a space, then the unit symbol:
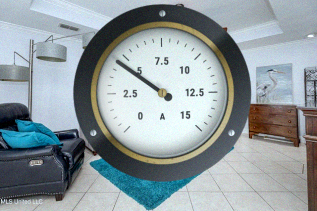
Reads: 4.5 A
